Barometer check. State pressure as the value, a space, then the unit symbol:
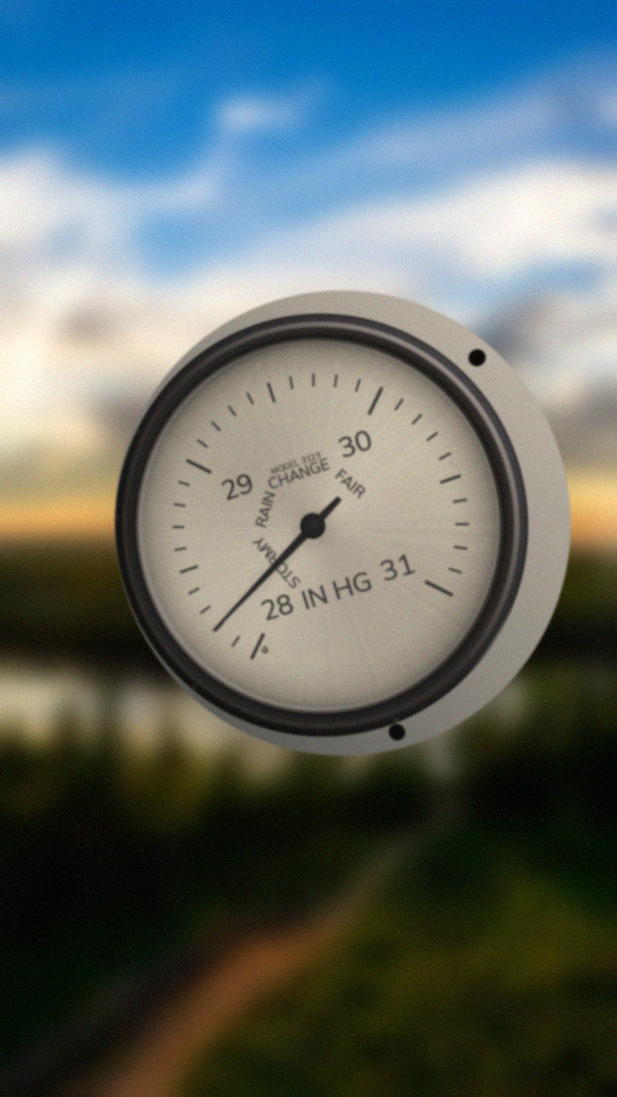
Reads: 28.2 inHg
